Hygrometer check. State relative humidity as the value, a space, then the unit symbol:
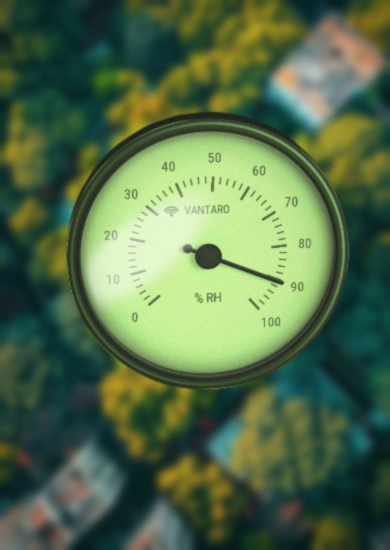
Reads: 90 %
